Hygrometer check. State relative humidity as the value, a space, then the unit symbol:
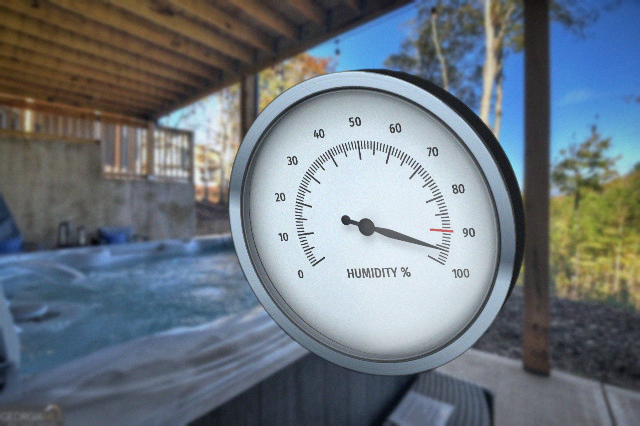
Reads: 95 %
